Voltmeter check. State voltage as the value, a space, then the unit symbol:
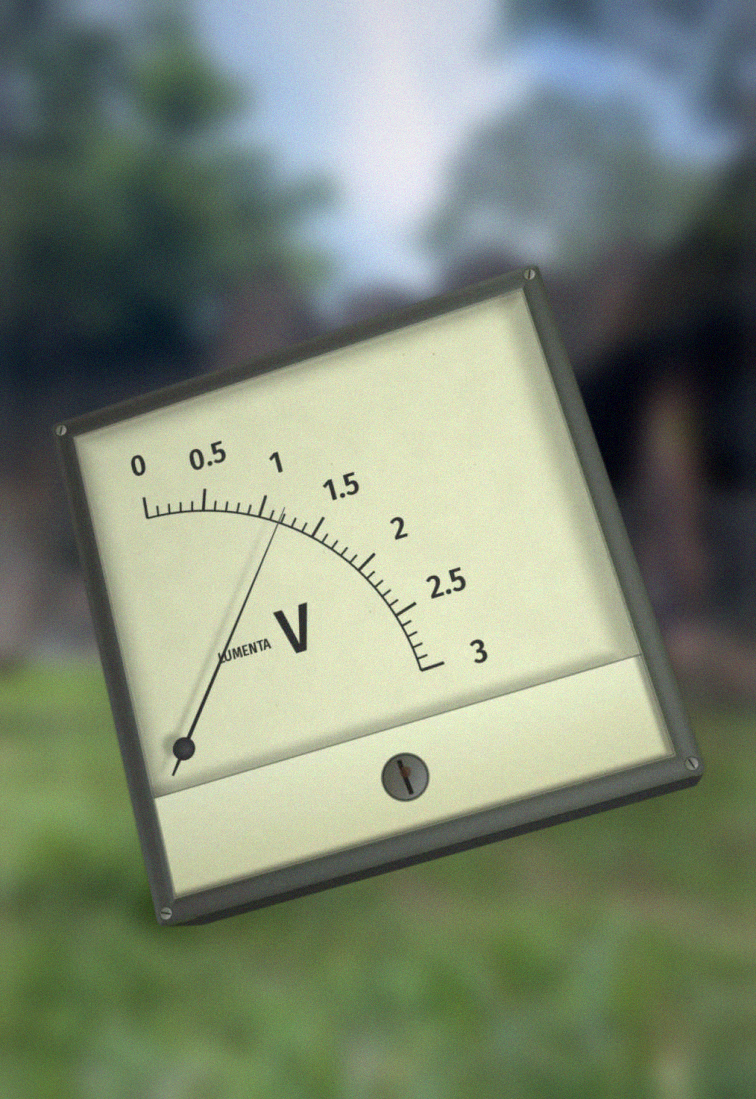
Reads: 1.2 V
